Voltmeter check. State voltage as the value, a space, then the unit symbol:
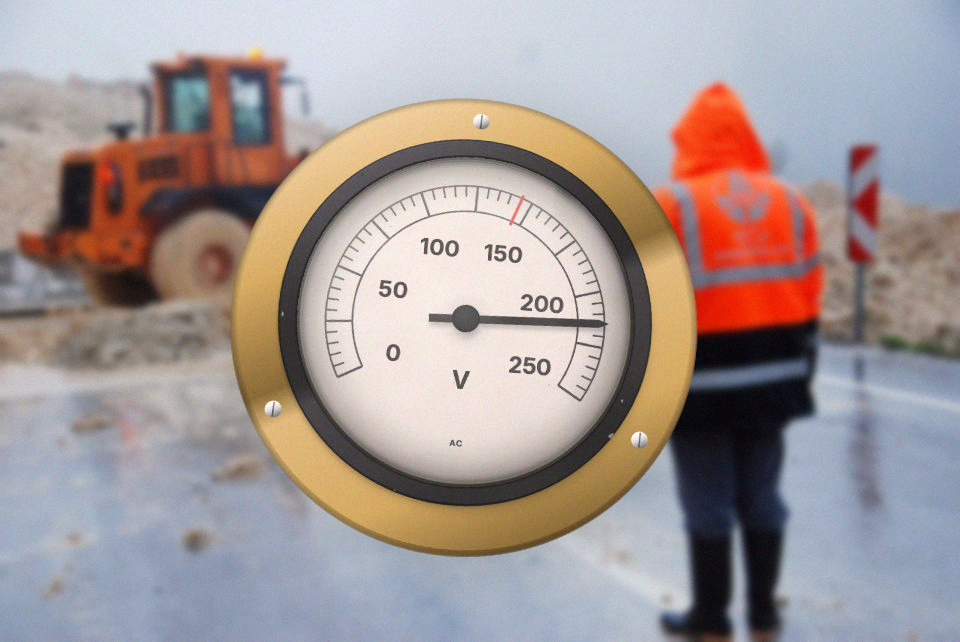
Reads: 215 V
